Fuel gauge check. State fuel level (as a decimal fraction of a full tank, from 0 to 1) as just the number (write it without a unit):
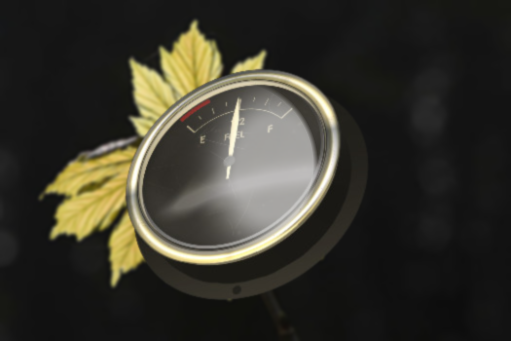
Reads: 0.5
